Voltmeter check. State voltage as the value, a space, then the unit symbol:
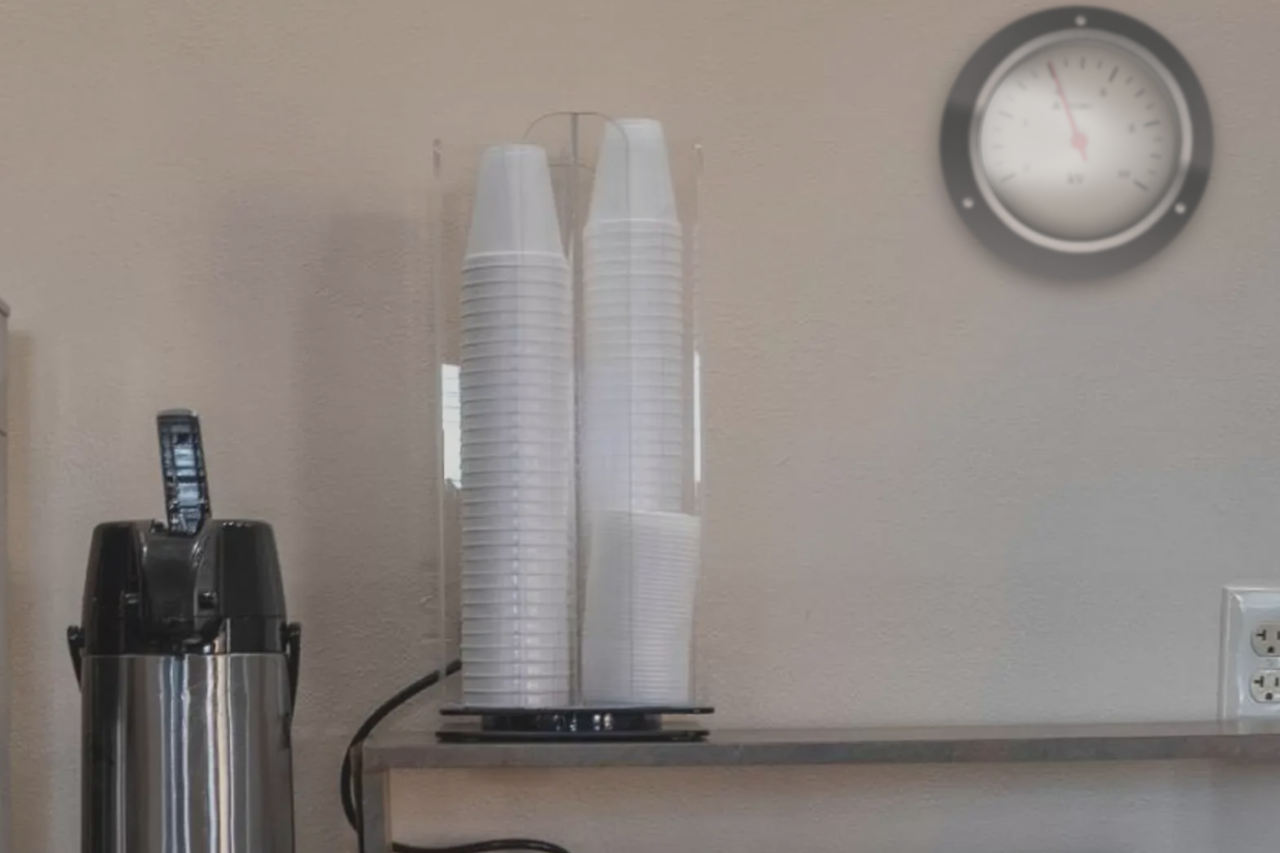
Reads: 4 kV
